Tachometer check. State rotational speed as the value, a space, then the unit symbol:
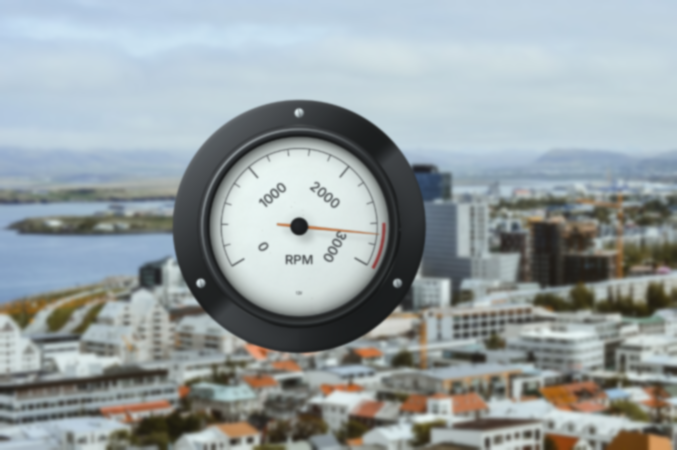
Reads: 2700 rpm
